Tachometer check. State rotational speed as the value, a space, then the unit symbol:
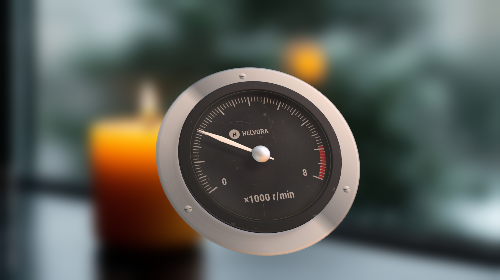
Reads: 2000 rpm
